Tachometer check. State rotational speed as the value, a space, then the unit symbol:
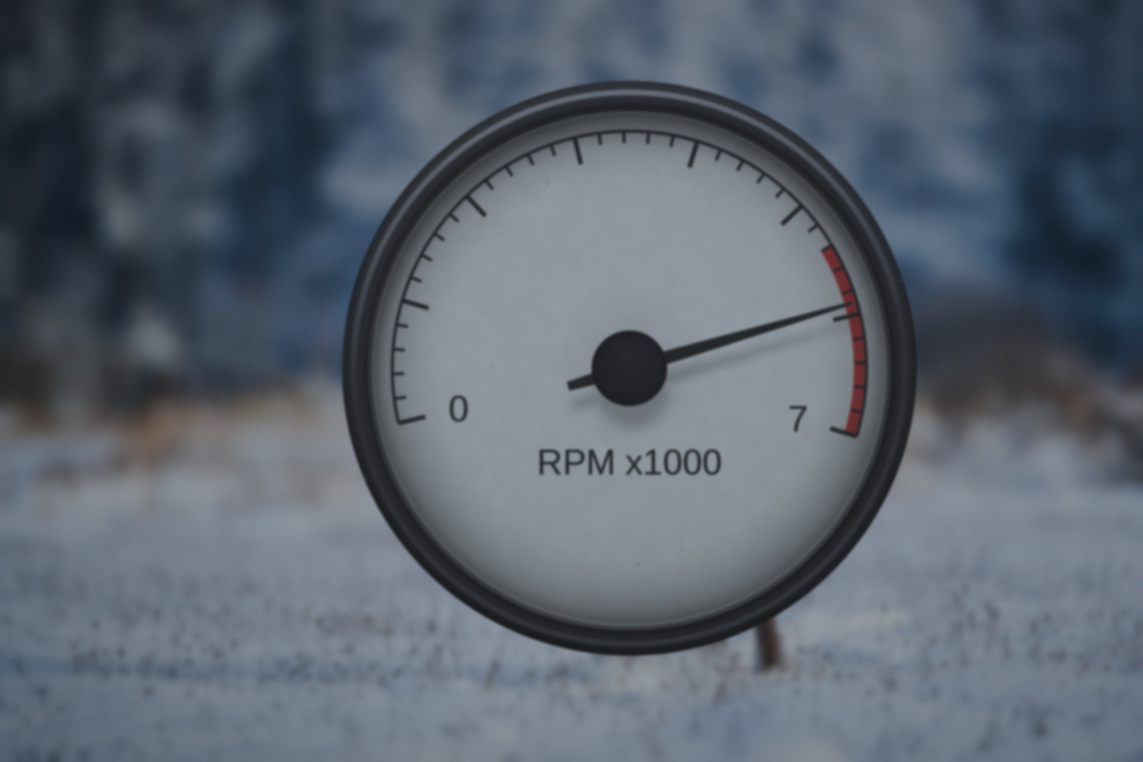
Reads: 5900 rpm
